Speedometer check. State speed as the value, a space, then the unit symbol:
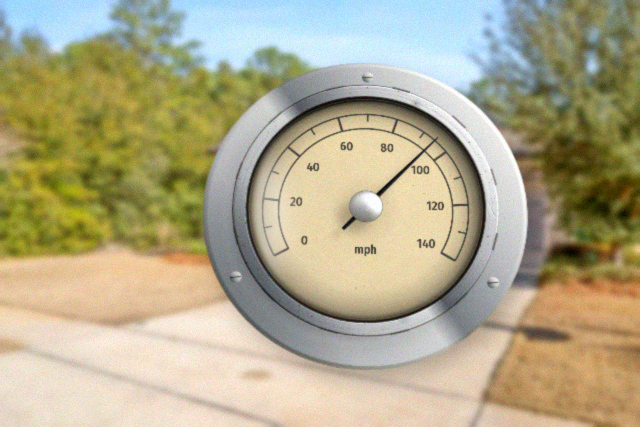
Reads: 95 mph
